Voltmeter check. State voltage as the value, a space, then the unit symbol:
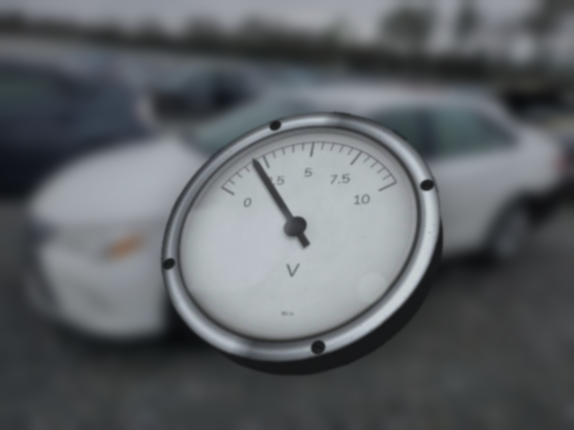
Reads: 2 V
